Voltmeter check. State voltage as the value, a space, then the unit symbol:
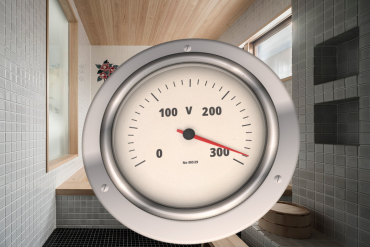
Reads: 290 V
